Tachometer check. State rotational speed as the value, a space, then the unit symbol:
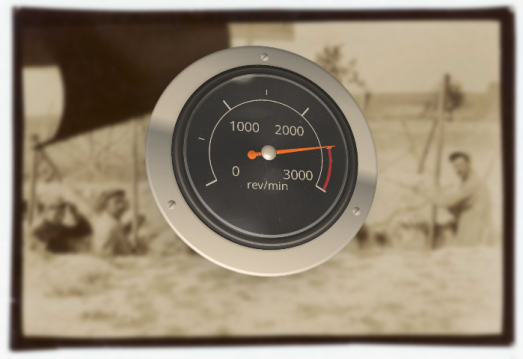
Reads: 2500 rpm
